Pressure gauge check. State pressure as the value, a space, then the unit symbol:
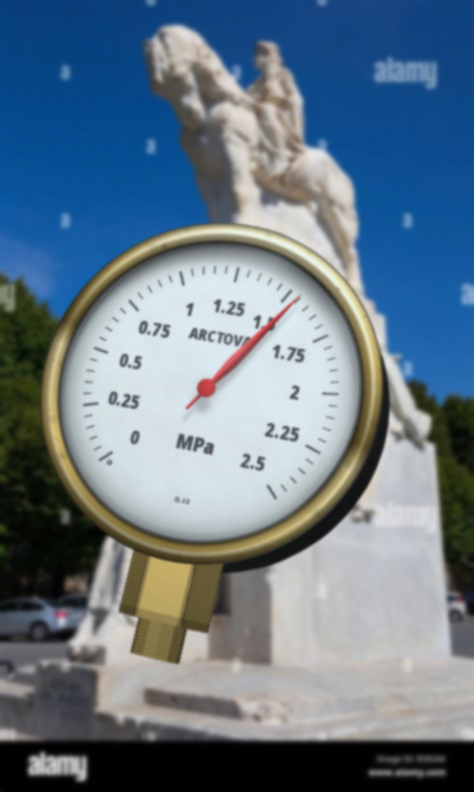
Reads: 1.55 MPa
